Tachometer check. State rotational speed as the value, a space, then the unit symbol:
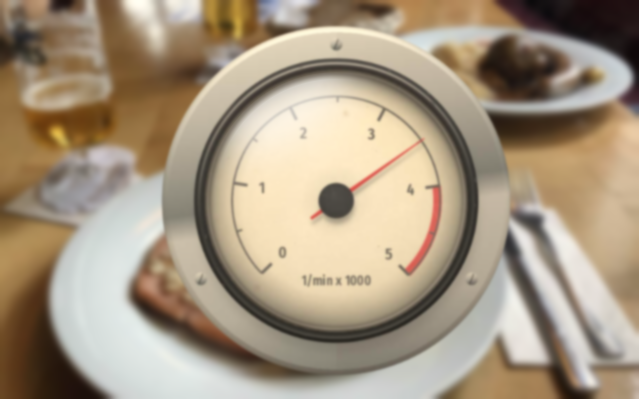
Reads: 3500 rpm
